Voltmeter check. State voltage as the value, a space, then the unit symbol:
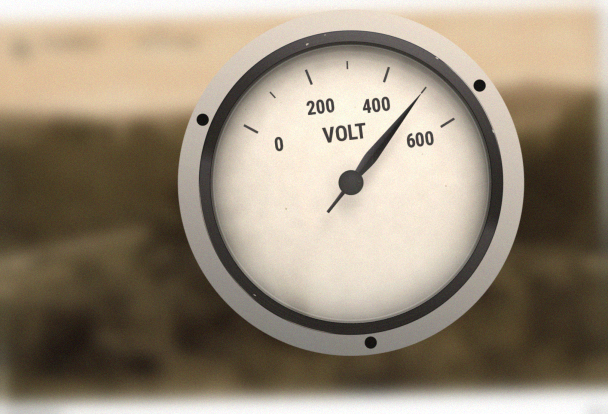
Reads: 500 V
